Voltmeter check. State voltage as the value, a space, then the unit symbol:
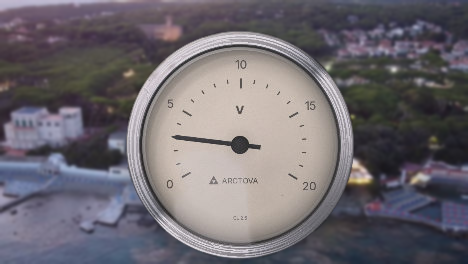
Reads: 3 V
